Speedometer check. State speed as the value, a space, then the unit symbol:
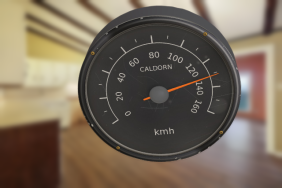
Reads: 130 km/h
